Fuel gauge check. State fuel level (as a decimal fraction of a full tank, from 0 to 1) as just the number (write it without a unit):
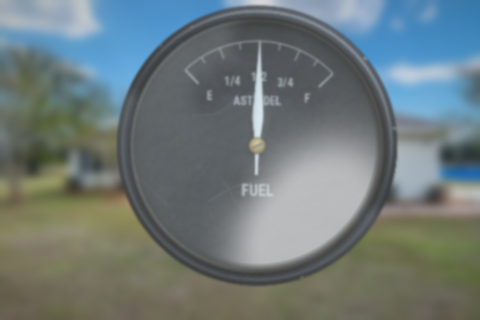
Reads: 0.5
